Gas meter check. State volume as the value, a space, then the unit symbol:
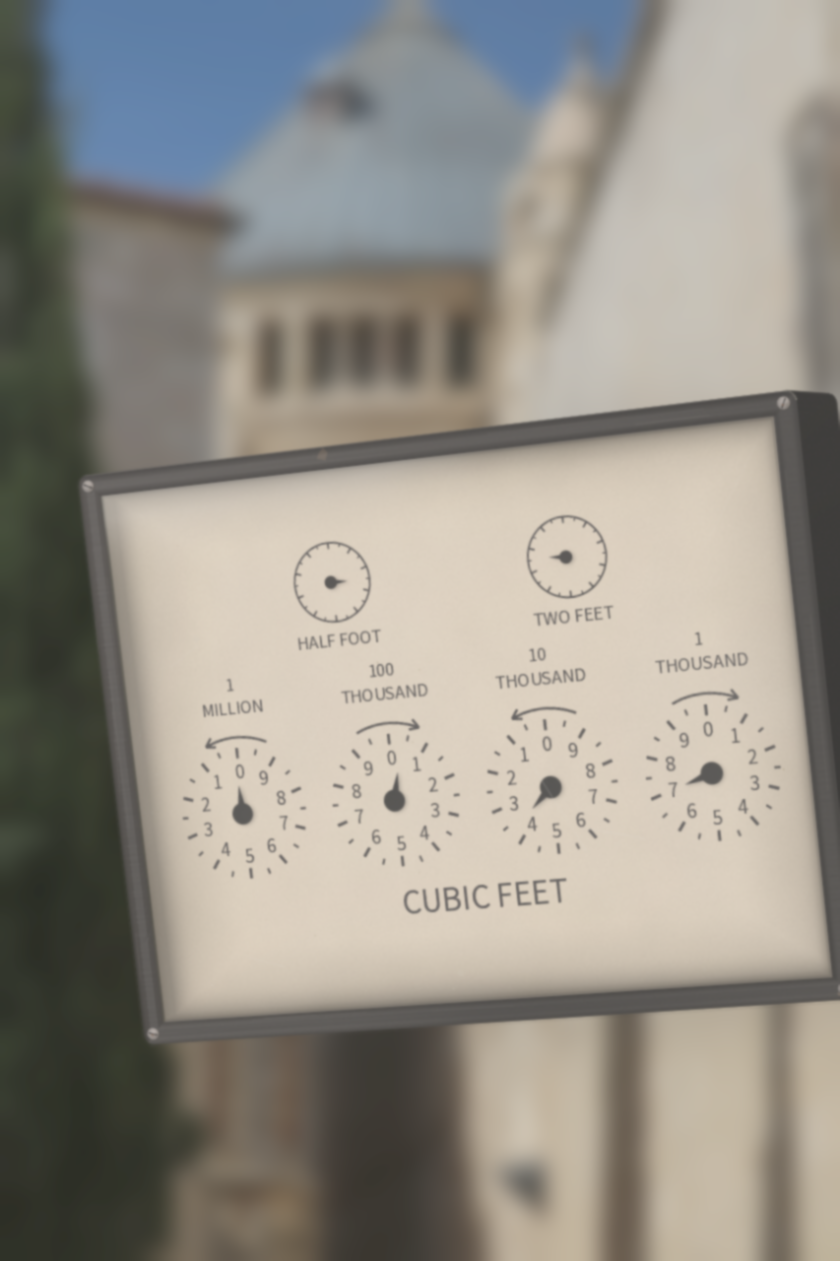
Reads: 3700 ft³
